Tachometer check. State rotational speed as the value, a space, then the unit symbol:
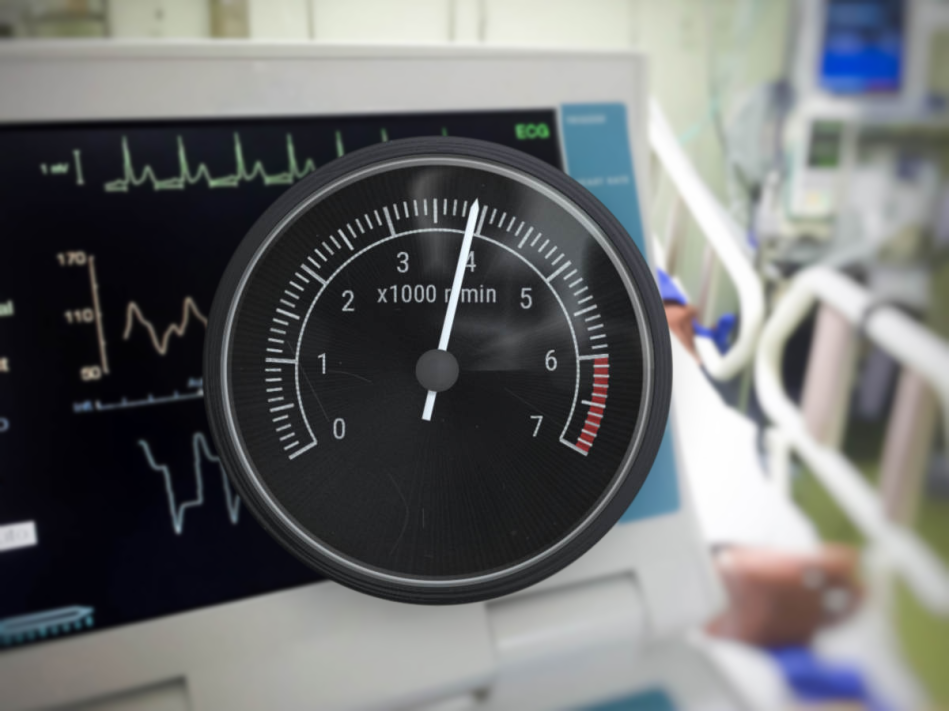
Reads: 3900 rpm
